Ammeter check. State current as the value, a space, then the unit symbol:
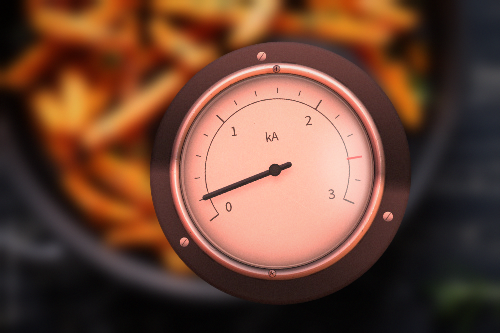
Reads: 0.2 kA
